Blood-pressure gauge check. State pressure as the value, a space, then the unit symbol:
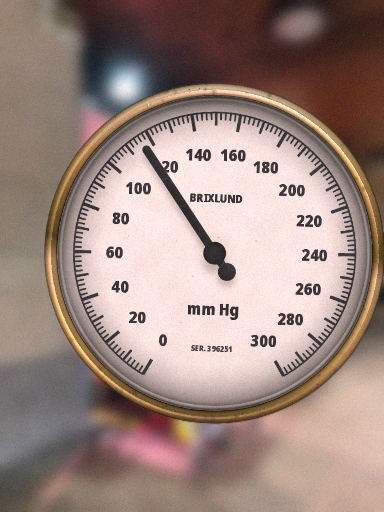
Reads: 116 mmHg
